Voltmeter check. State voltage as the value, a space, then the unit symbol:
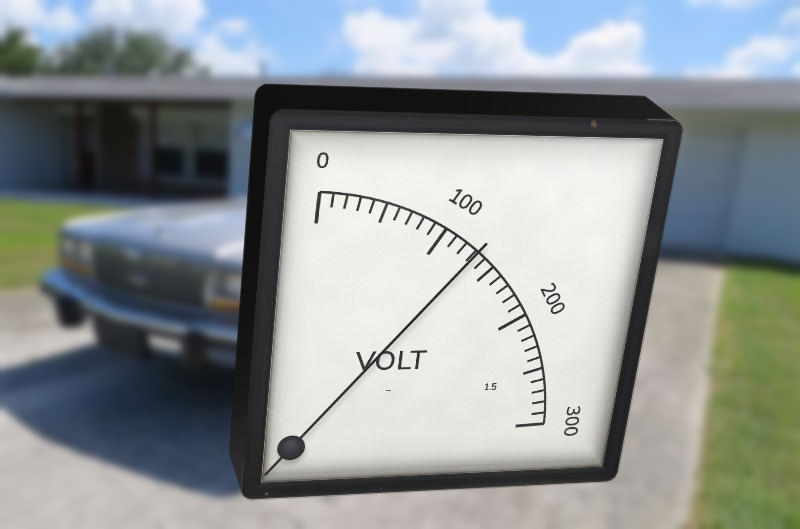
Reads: 130 V
